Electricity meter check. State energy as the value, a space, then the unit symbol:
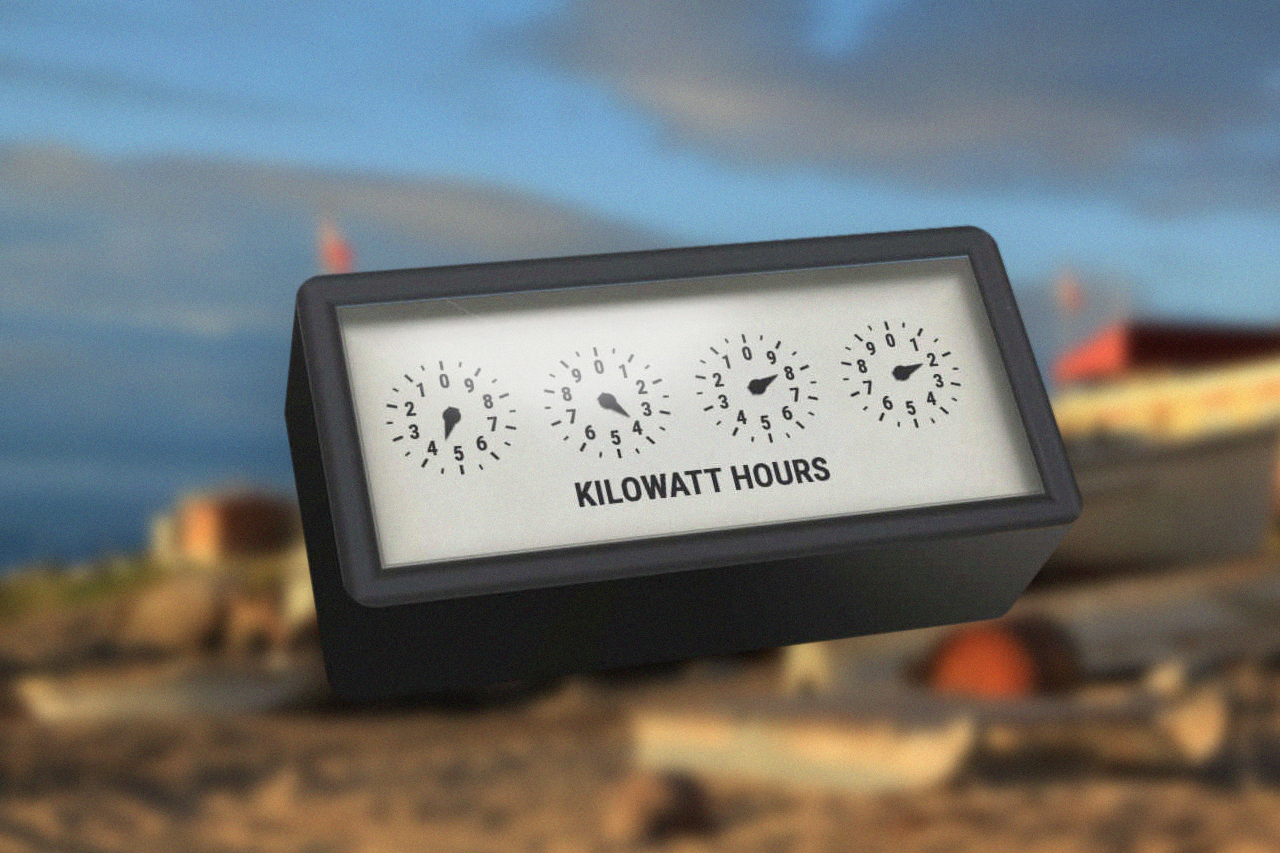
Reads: 4382 kWh
